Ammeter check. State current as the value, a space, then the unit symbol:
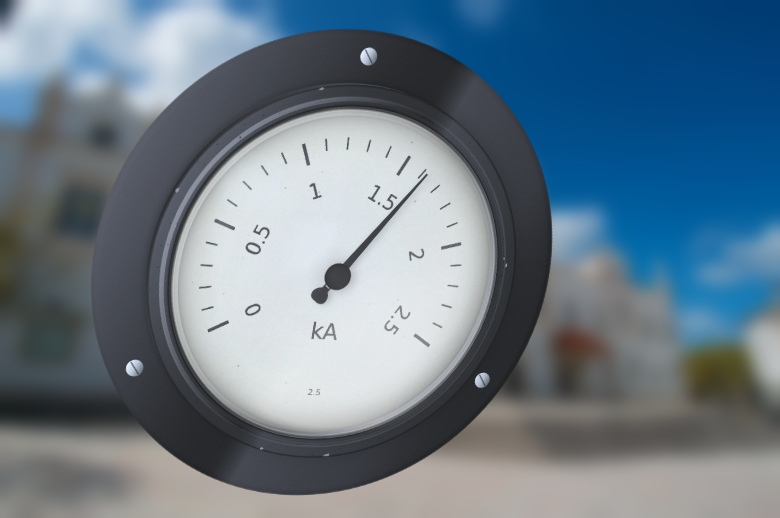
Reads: 1.6 kA
